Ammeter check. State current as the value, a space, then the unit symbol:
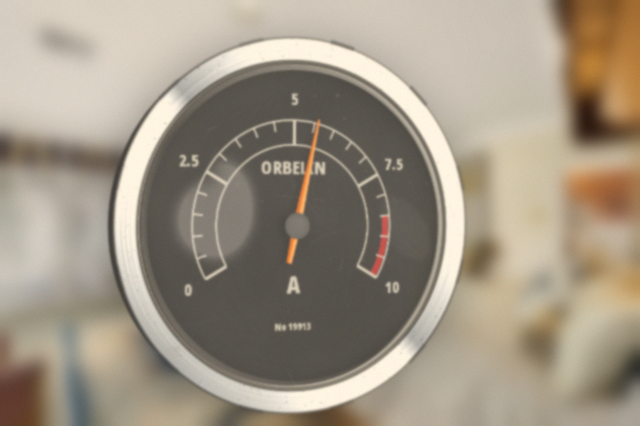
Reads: 5.5 A
